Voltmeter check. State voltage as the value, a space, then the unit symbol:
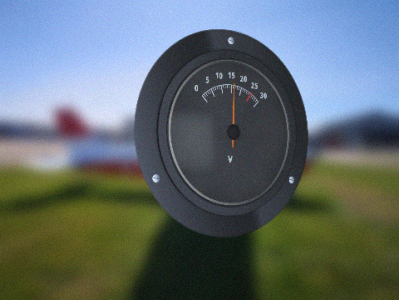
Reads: 15 V
